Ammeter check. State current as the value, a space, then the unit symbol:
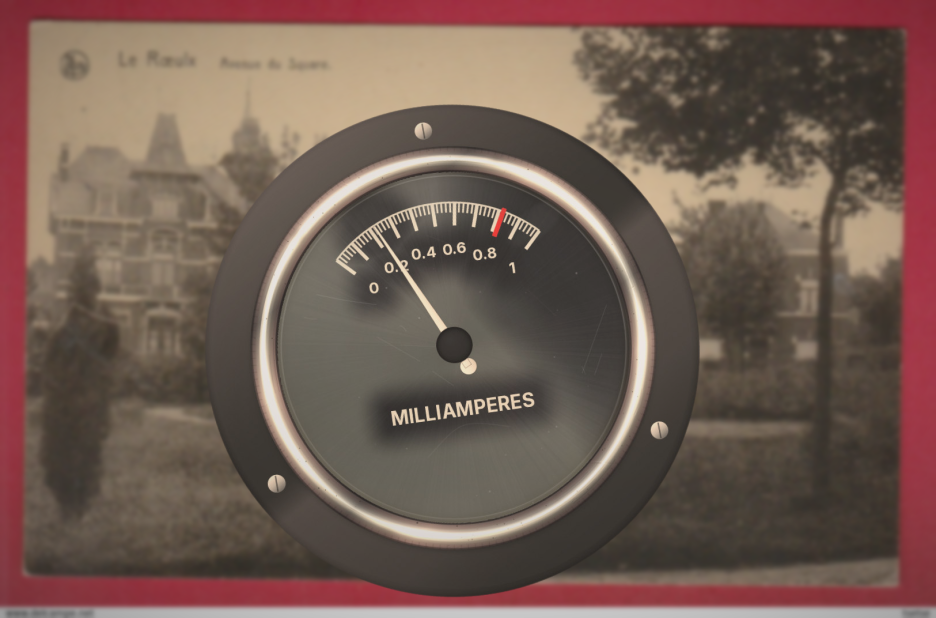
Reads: 0.22 mA
